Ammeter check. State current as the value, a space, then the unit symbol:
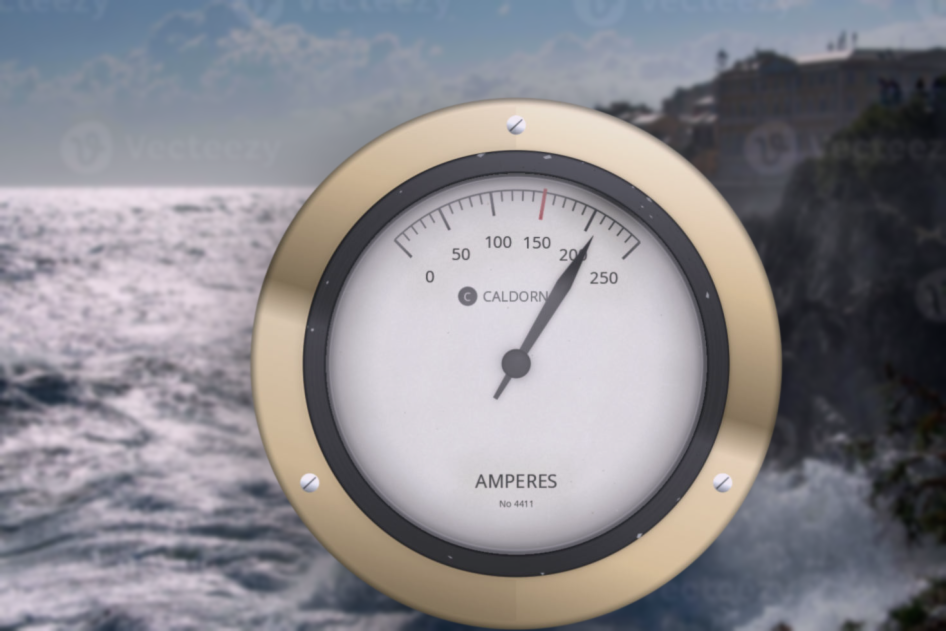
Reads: 210 A
